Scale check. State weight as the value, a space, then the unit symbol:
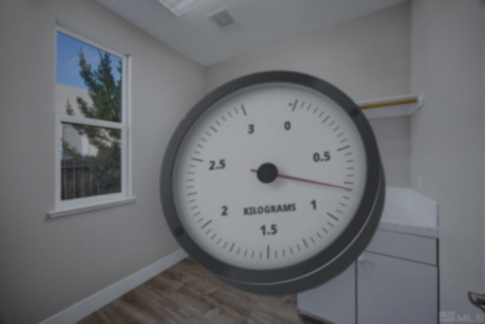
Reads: 0.8 kg
